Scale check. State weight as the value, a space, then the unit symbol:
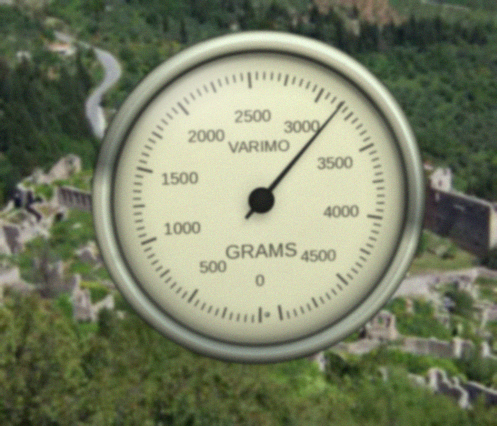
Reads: 3150 g
